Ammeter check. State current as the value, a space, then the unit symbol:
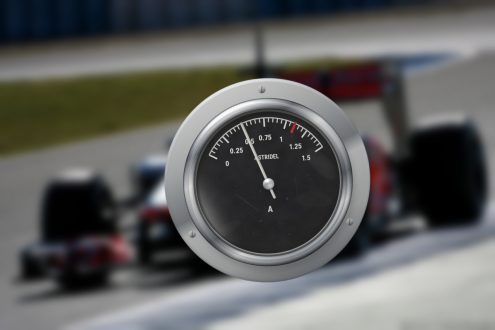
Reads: 0.5 A
